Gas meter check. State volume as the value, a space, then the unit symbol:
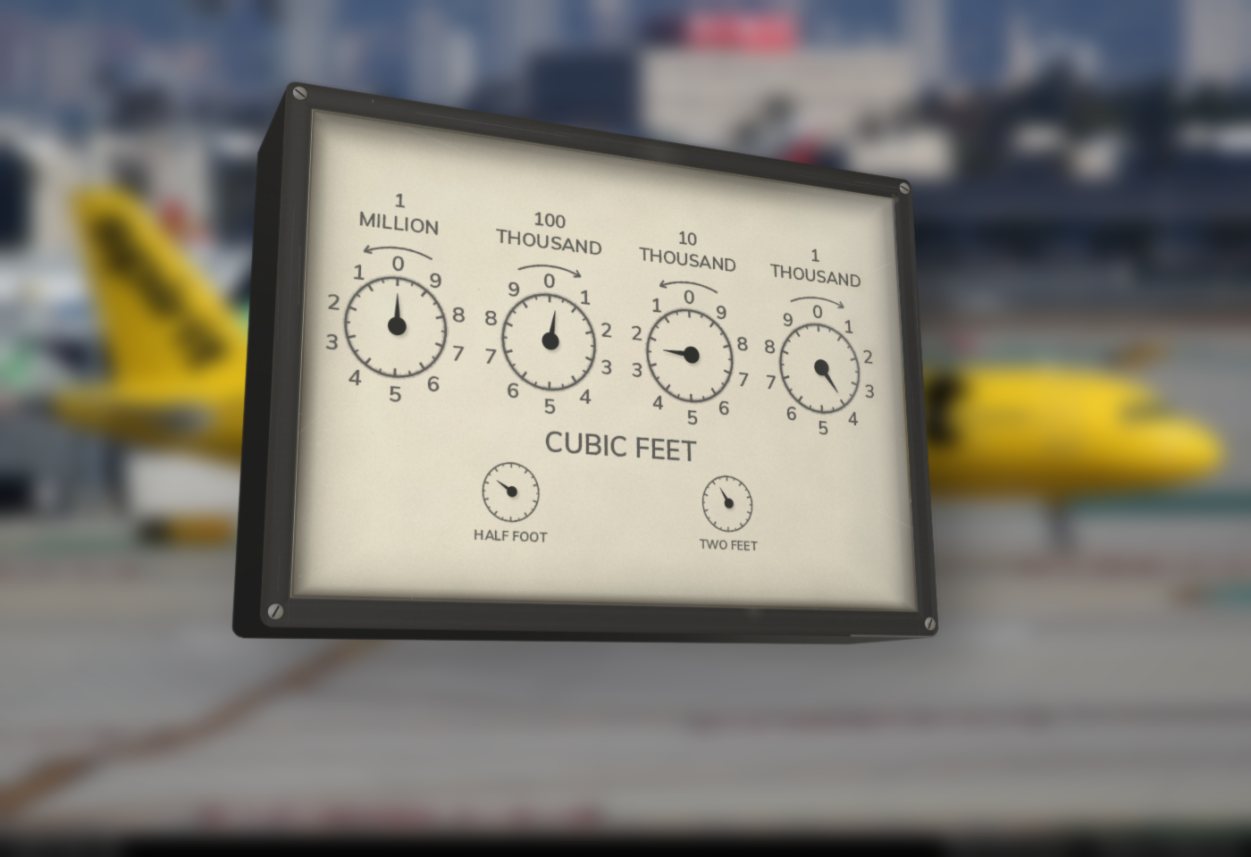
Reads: 2400 ft³
